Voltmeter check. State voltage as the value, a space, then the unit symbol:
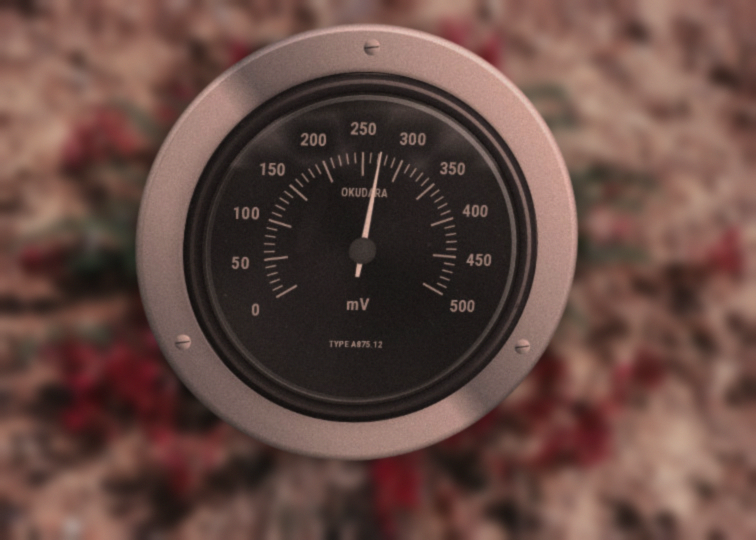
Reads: 270 mV
